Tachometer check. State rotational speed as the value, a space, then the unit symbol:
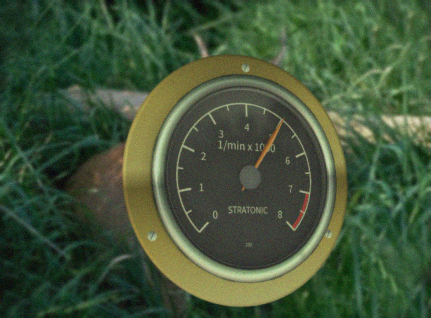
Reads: 5000 rpm
